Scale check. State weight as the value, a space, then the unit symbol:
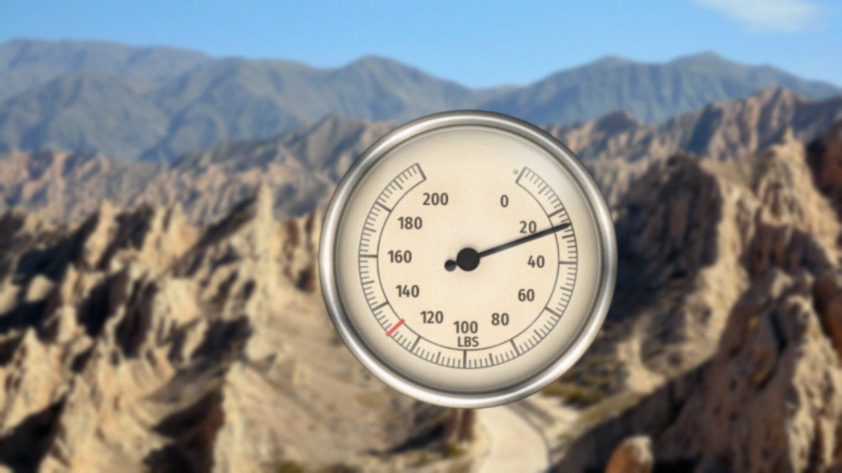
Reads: 26 lb
